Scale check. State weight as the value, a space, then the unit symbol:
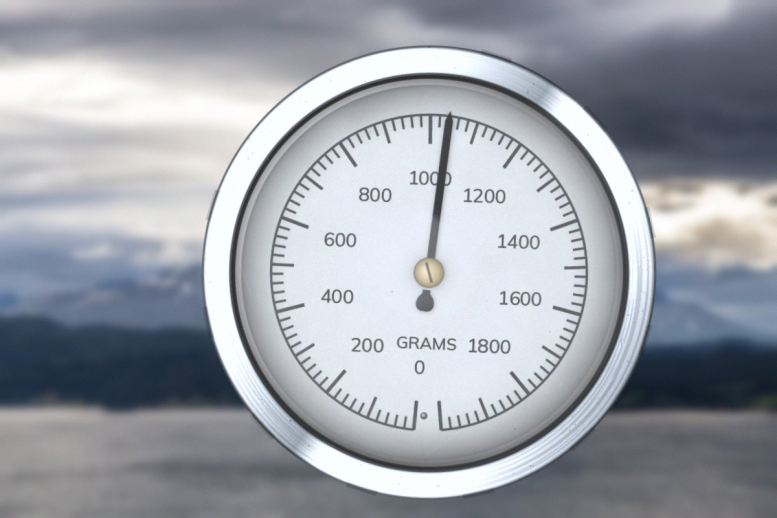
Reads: 1040 g
